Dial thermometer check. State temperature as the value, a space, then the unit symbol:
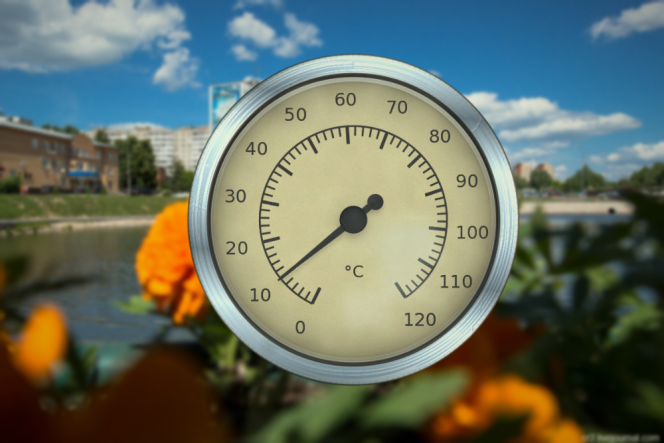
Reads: 10 °C
